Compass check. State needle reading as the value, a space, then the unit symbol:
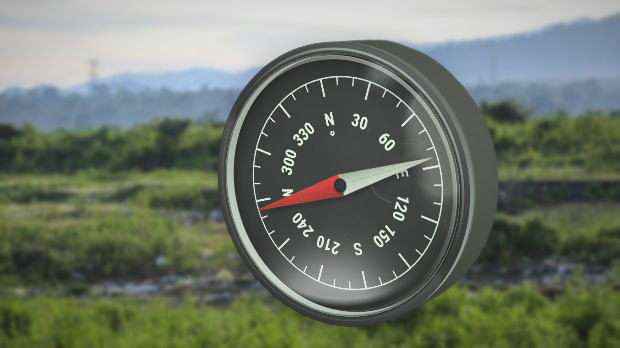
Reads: 265 °
